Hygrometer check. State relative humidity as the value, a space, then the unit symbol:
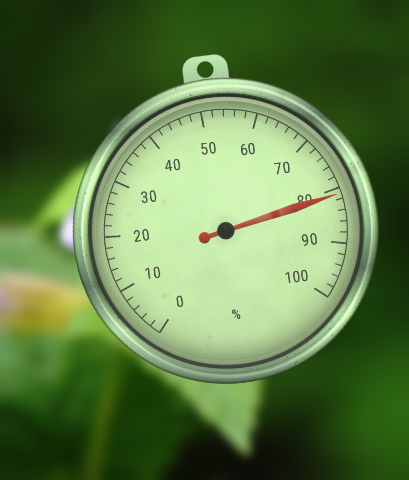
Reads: 81 %
